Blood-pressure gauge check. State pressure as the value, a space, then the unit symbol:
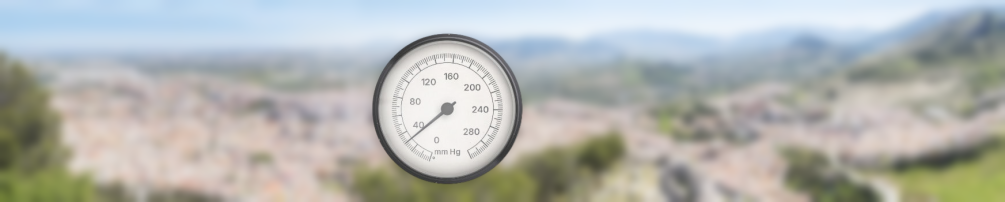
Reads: 30 mmHg
